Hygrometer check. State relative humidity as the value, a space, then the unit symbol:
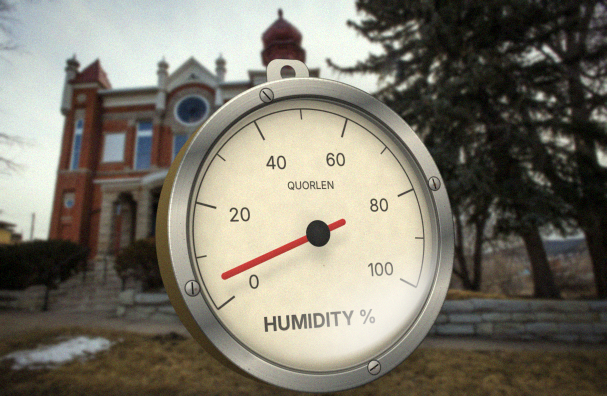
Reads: 5 %
